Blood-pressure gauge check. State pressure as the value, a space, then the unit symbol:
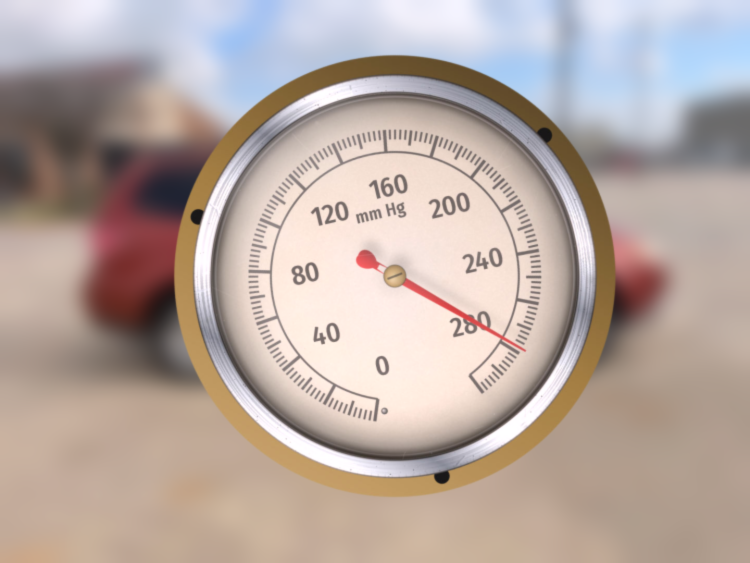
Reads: 278 mmHg
